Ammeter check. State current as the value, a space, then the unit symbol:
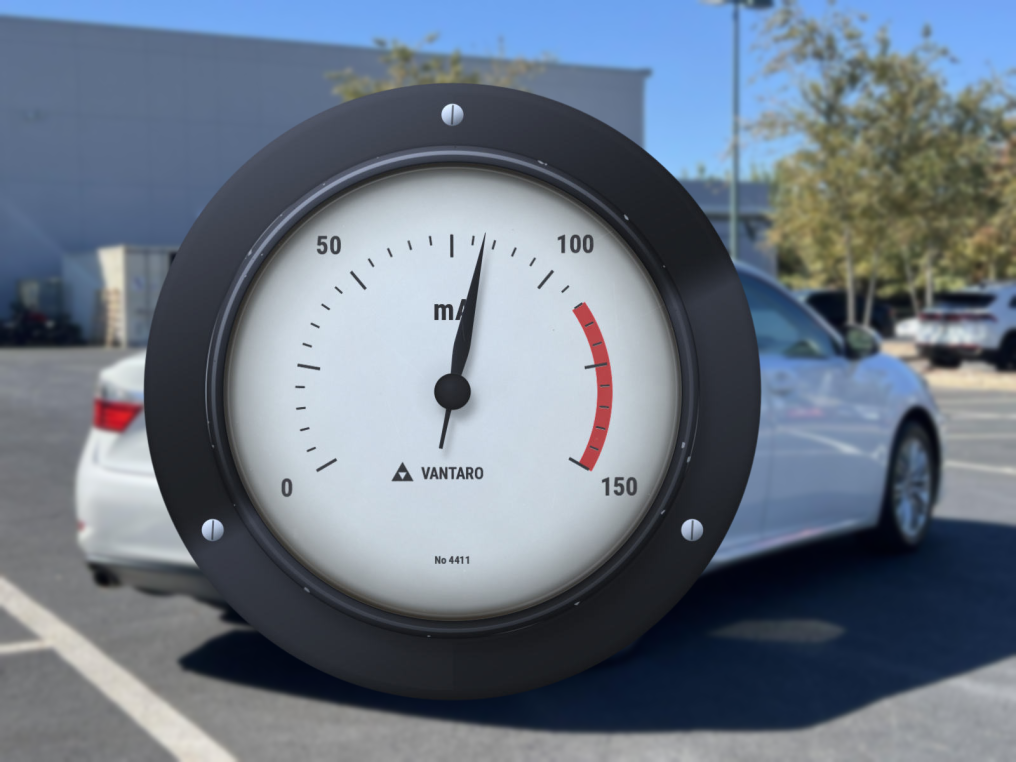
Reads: 82.5 mA
